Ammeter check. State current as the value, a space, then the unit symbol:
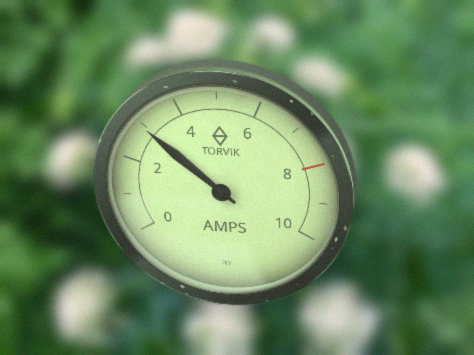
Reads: 3 A
